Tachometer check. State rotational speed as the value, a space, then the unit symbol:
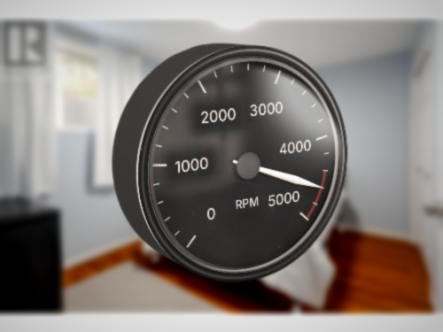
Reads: 4600 rpm
